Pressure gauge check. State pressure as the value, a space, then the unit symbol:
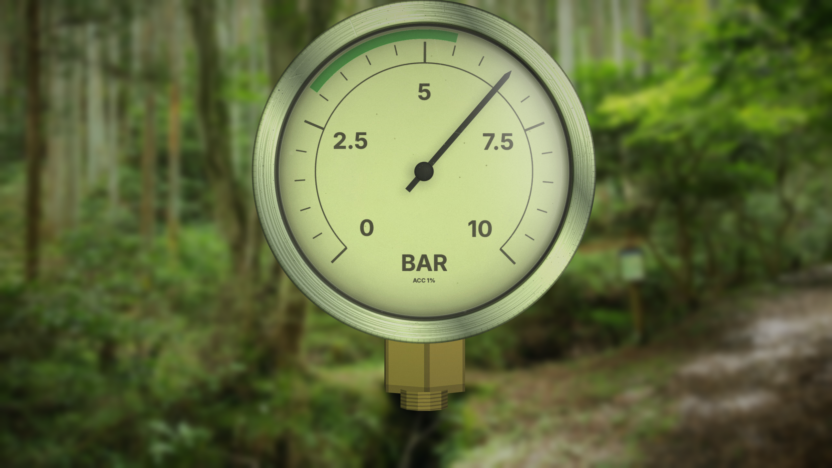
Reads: 6.5 bar
